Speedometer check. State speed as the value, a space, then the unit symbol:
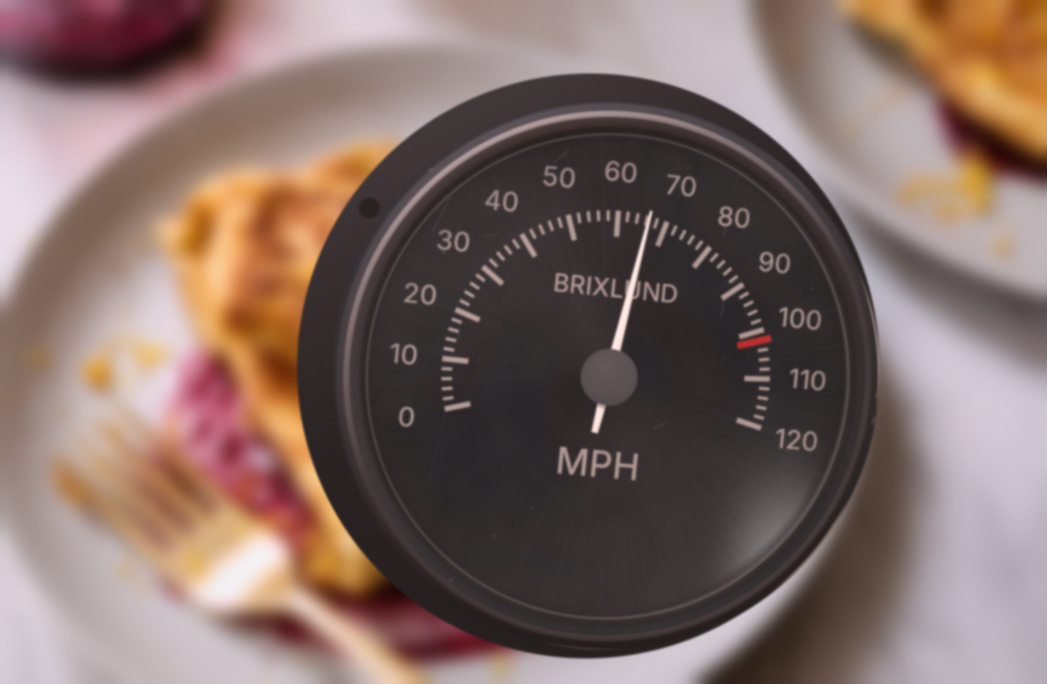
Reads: 66 mph
